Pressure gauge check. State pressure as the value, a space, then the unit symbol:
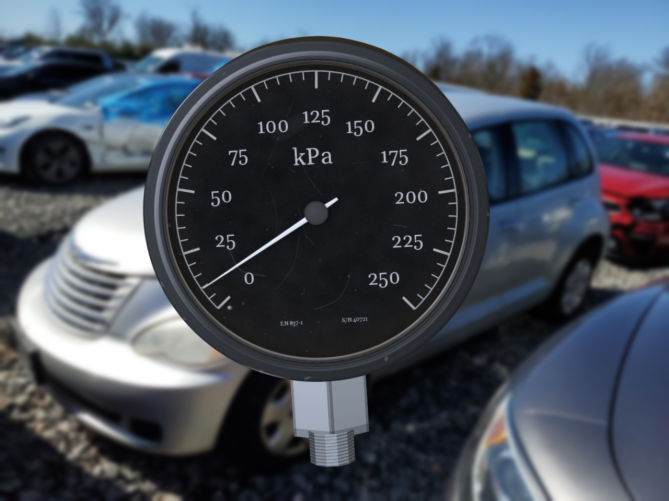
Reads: 10 kPa
